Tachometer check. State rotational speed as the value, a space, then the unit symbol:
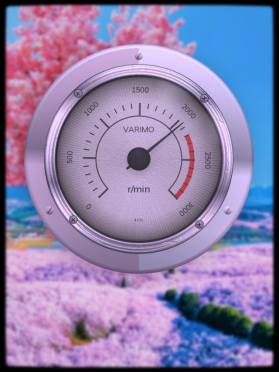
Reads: 2050 rpm
